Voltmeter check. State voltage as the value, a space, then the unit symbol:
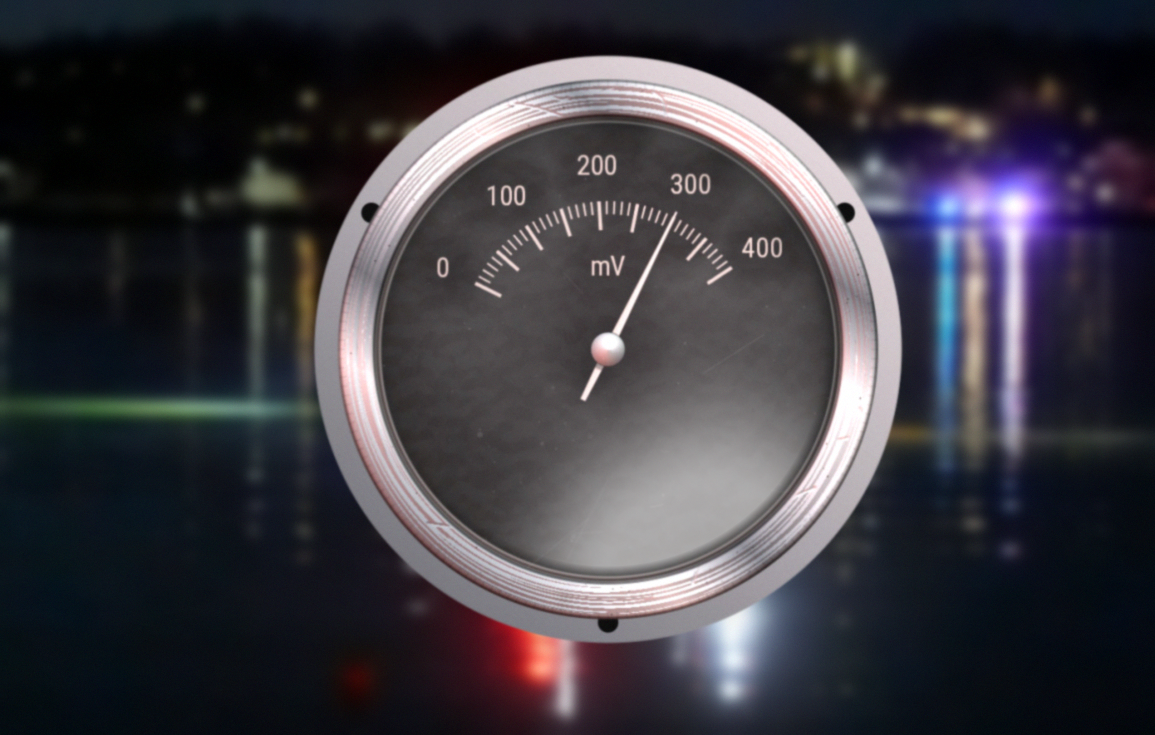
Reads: 300 mV
